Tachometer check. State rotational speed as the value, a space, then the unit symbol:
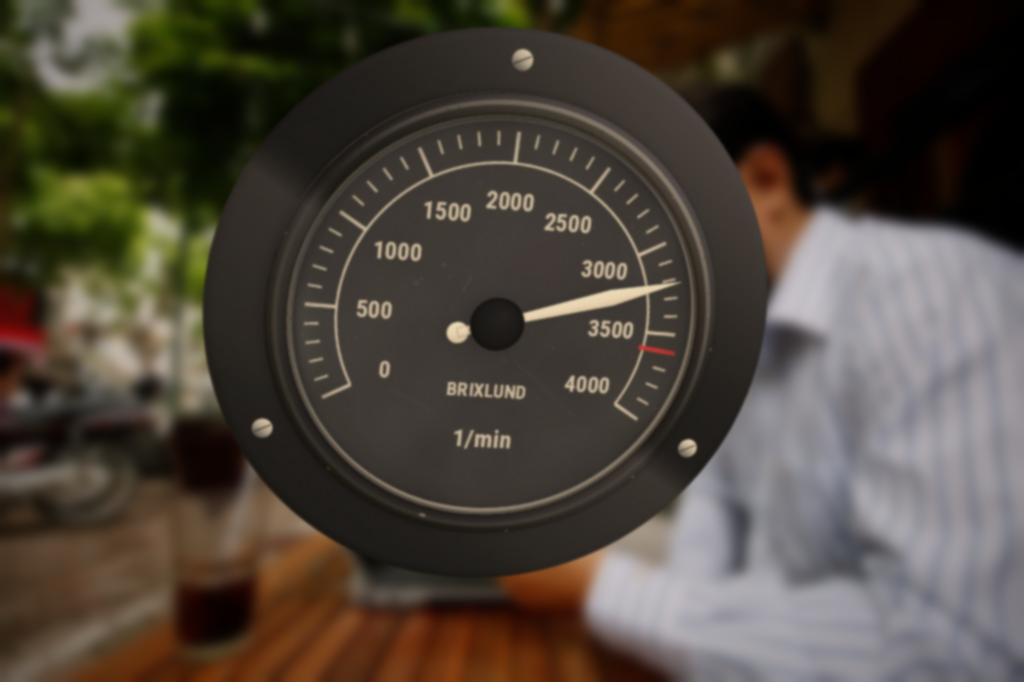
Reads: 3200 rpm
